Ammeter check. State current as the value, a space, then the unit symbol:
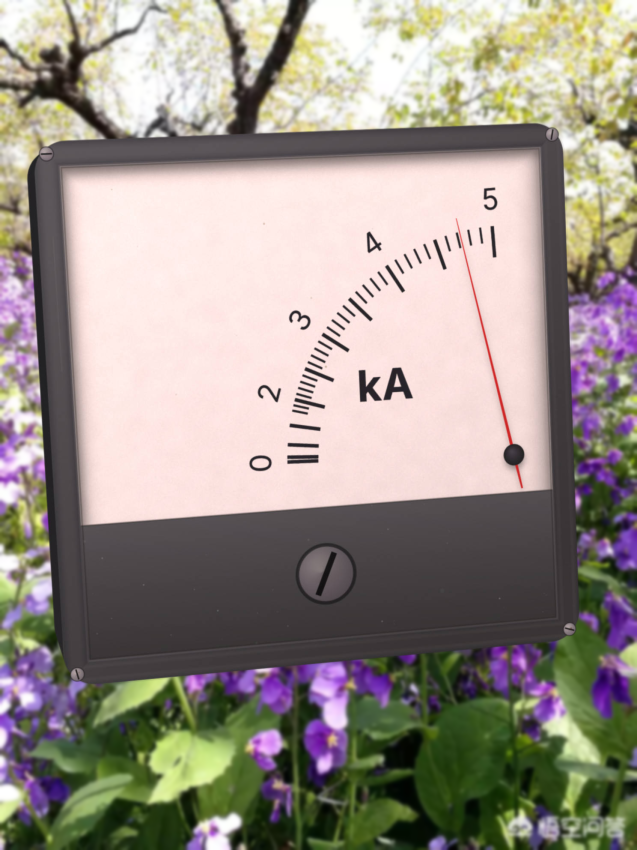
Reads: 4.7 kA
